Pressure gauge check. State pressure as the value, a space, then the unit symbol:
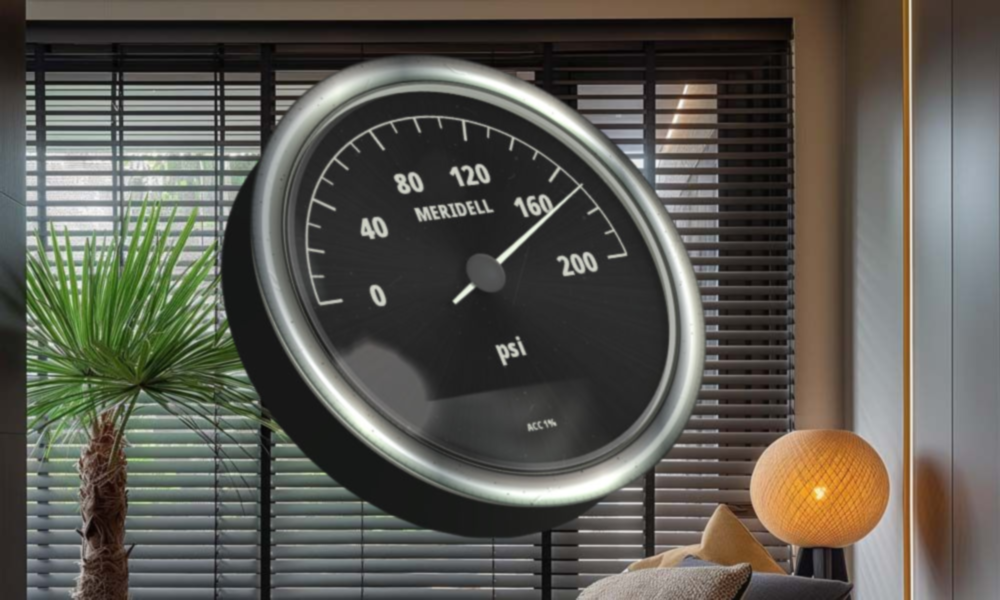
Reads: 170 psi
